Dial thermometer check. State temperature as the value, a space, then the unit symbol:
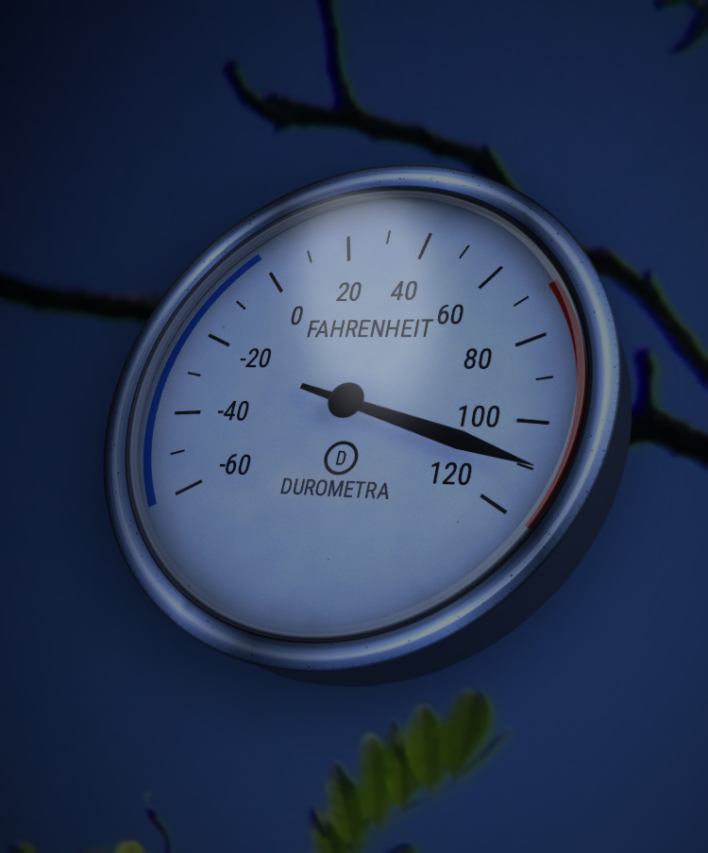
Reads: 110 °F
